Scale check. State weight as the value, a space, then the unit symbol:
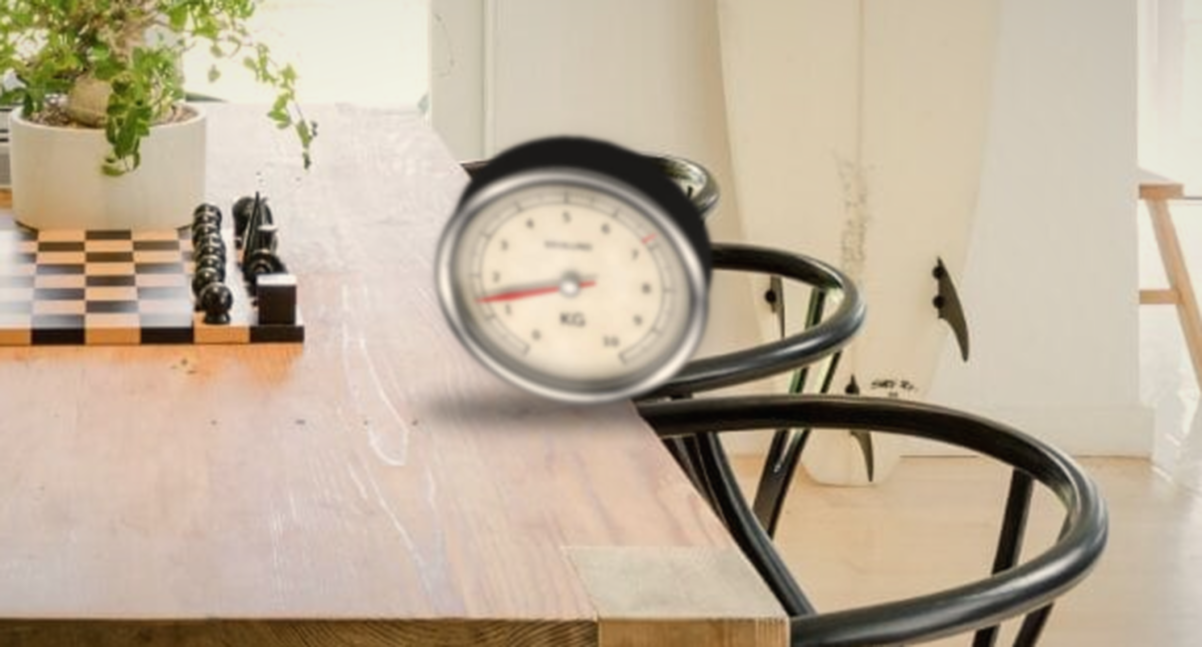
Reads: 1.5 kg
